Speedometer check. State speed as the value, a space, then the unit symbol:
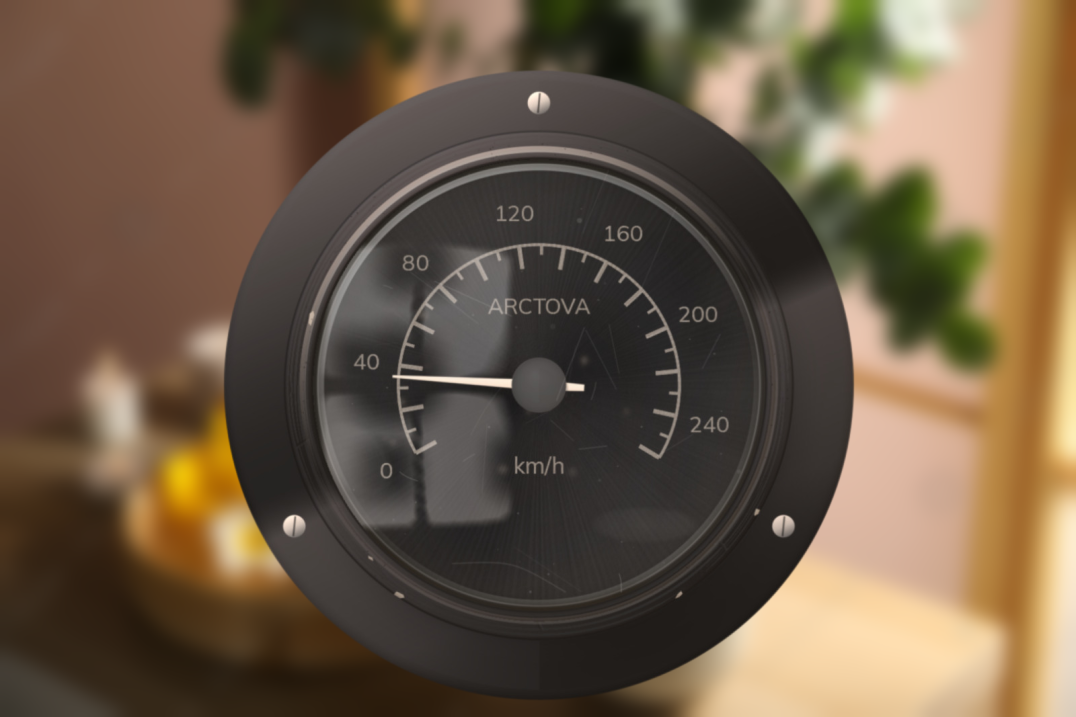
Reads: 35 km/h
